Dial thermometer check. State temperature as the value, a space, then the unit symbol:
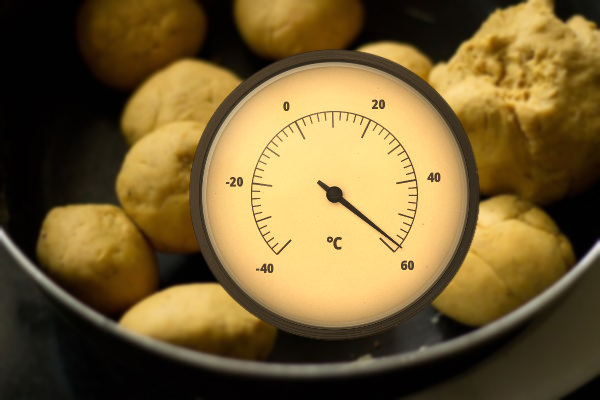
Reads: 58 °C
